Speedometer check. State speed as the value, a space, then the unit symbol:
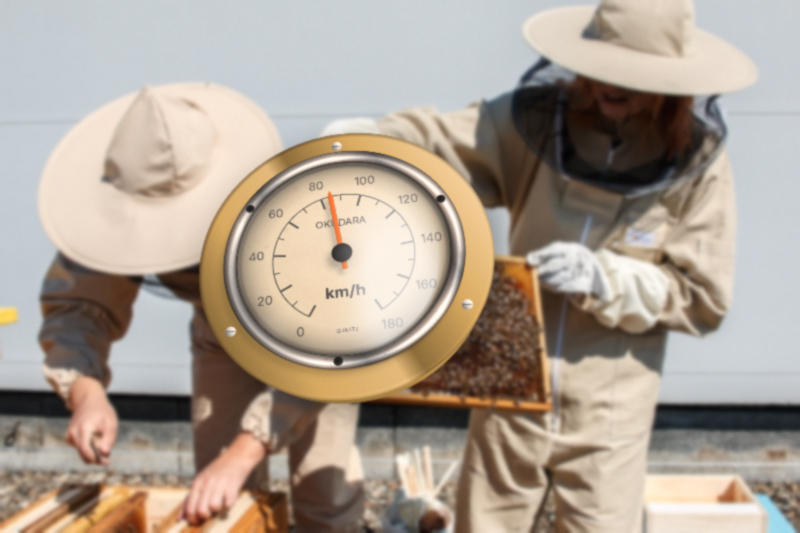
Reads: 85 km/h
